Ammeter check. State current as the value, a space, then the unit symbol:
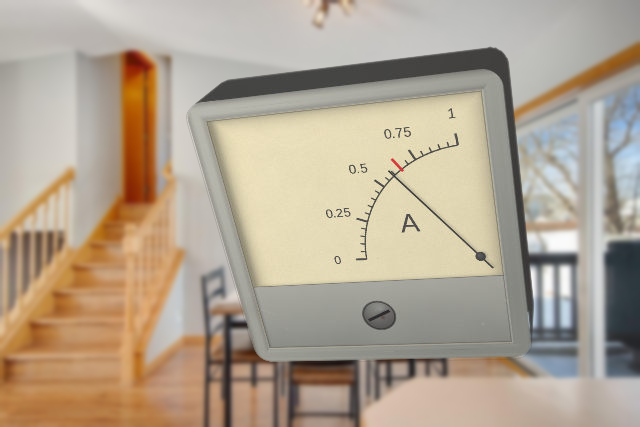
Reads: 0.6 A
